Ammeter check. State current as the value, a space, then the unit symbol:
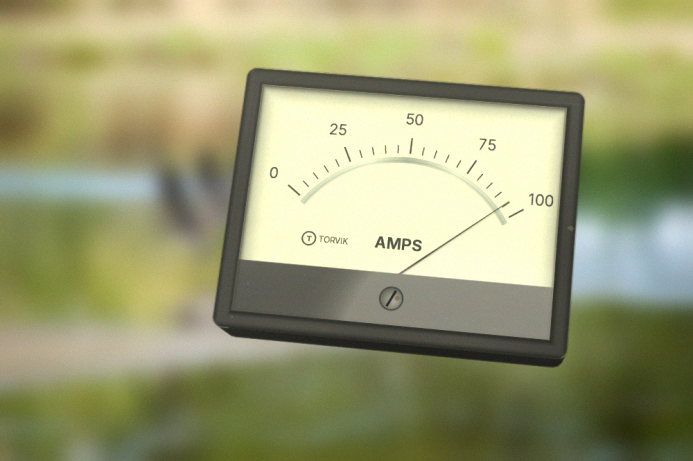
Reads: 95 A
